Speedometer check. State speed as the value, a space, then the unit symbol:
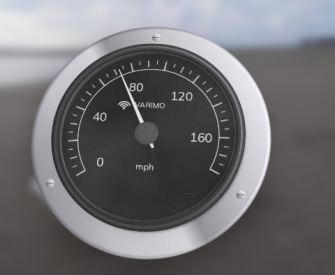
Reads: 72.5 mph
